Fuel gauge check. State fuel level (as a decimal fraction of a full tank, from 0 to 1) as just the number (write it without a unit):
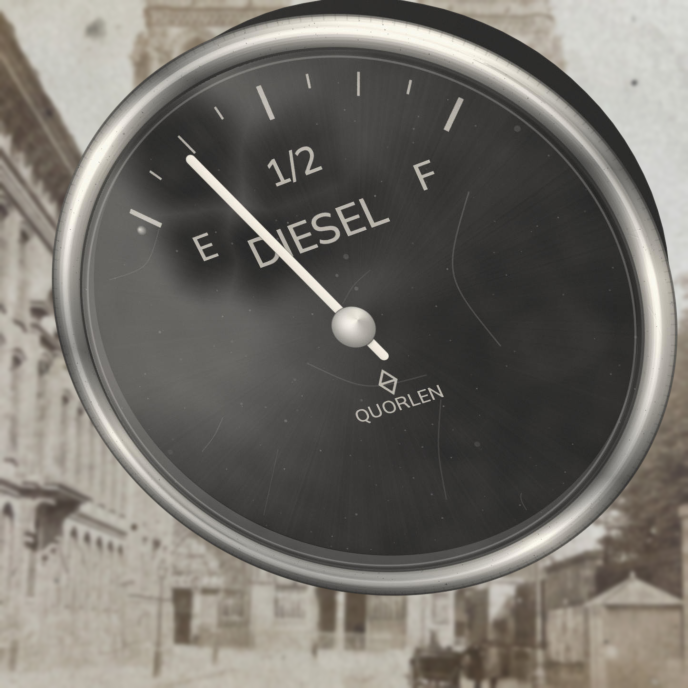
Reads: 0.25
